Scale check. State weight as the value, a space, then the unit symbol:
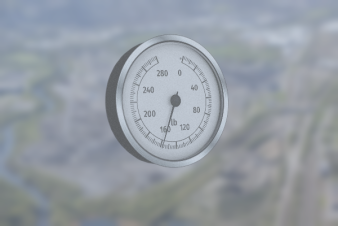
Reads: 160 lb
